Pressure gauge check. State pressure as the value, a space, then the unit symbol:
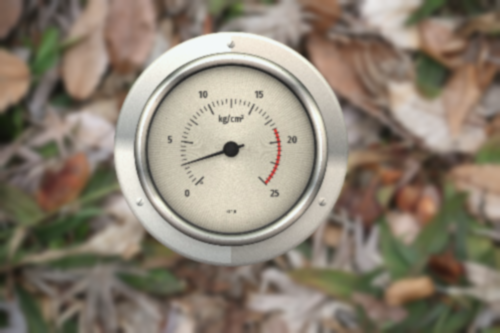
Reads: 2.5 kg/cm²
